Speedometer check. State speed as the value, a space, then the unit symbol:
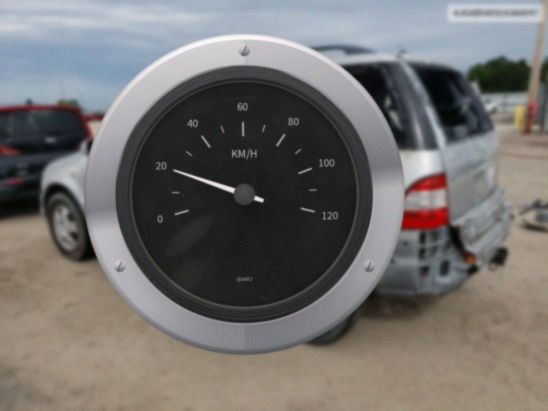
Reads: 20 km/h
